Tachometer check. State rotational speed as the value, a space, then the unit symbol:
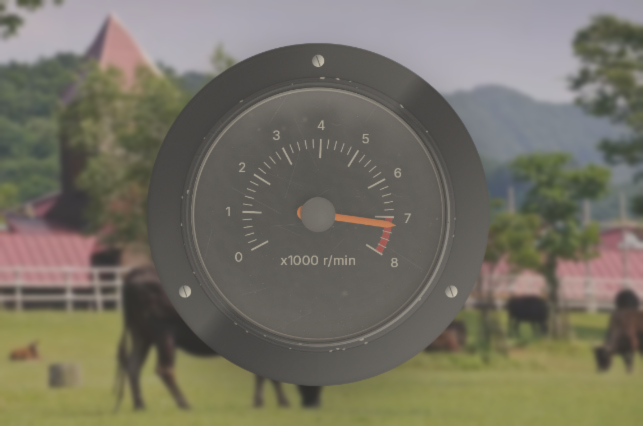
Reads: 7200 rpm
